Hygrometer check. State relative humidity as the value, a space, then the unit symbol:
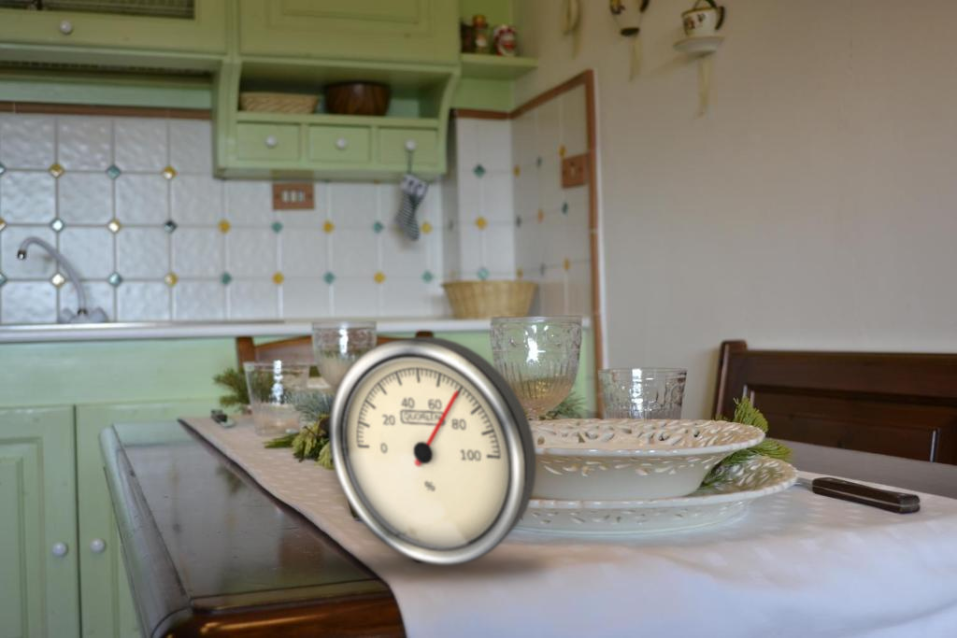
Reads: 70 %
